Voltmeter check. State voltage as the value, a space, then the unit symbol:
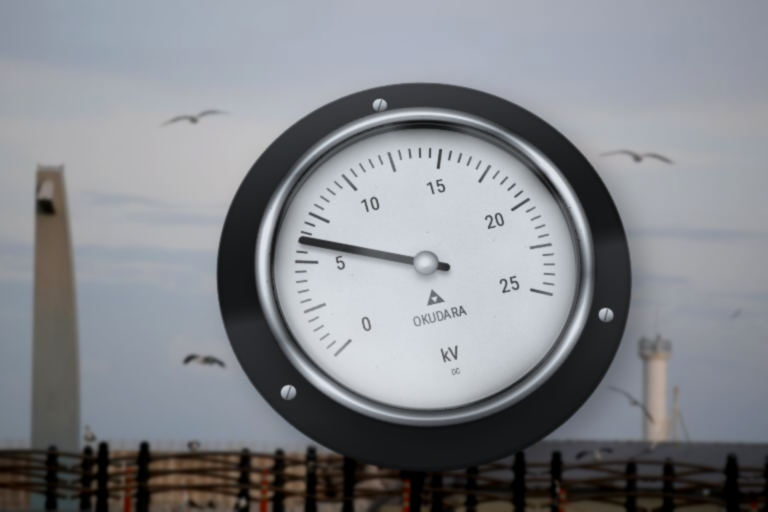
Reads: 6 kV
